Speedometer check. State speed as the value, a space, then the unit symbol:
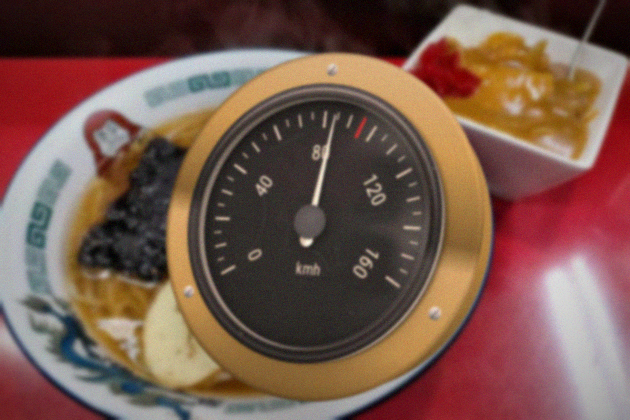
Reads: 85 km/h
